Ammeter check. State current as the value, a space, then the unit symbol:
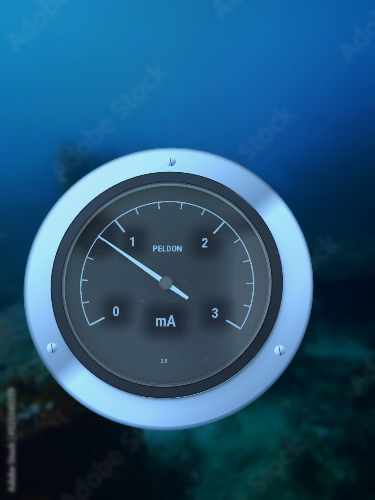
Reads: 0.8 mA
